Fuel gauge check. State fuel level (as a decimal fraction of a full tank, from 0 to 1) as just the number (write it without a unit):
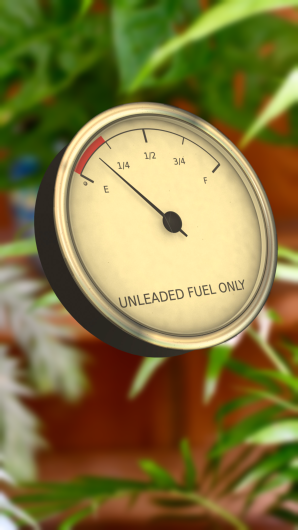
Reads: 0.125
